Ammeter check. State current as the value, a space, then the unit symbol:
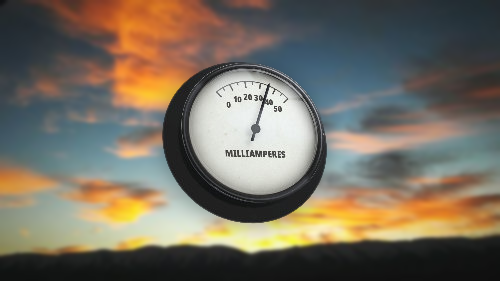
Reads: 35 mA
